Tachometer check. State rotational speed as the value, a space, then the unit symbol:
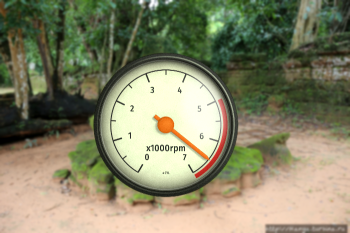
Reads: 6500 rpm
